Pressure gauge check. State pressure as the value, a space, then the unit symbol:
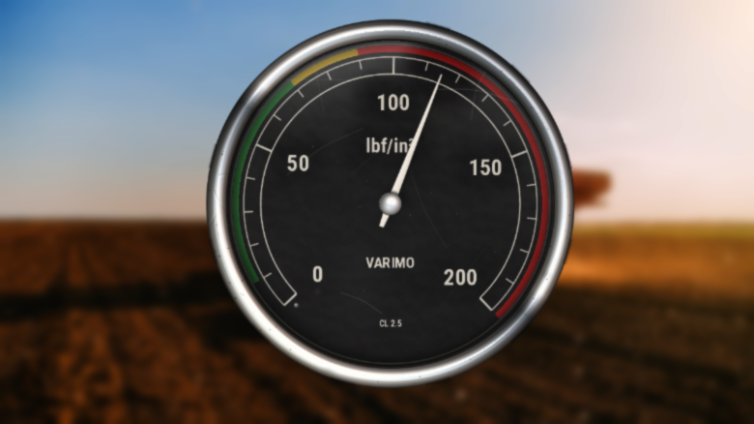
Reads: 115 psi
